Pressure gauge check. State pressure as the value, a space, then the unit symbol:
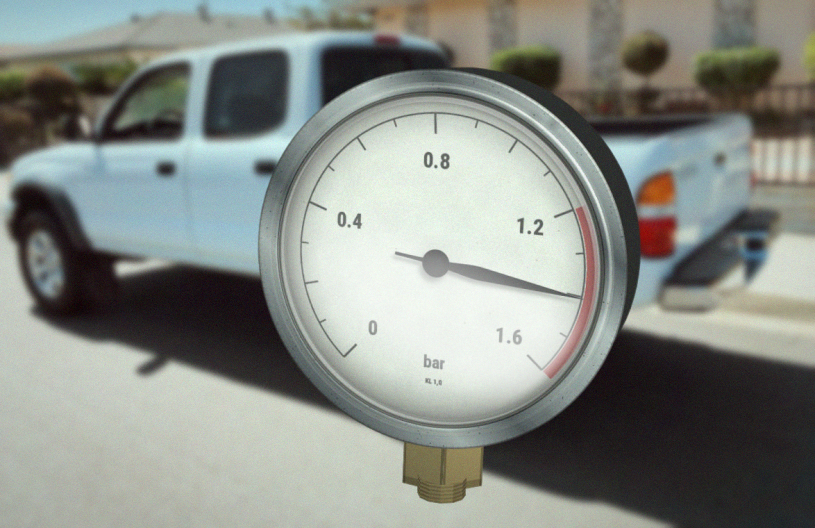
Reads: 1.4 bar
